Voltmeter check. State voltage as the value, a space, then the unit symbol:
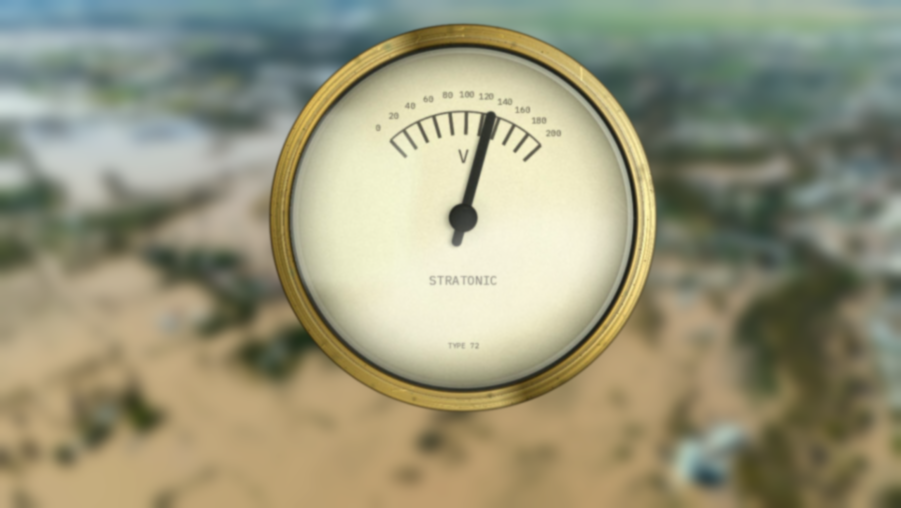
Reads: 130 V
